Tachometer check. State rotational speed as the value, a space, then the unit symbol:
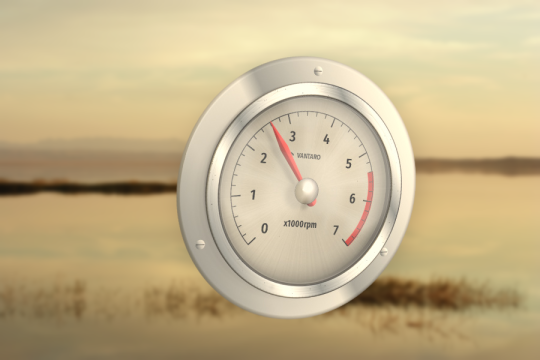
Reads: 2600 rpm
